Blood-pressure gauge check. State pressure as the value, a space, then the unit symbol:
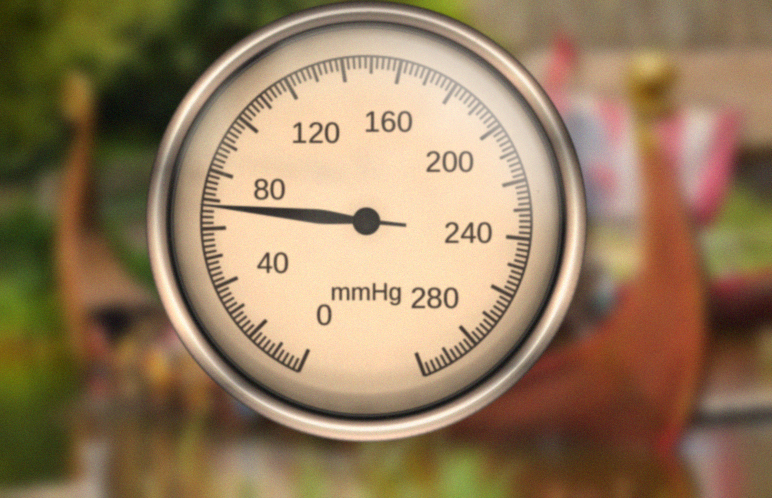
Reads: 68 mmHg
